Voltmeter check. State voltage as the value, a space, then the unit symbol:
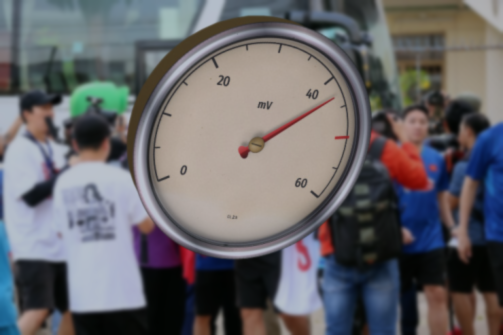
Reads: 42.5 mV
